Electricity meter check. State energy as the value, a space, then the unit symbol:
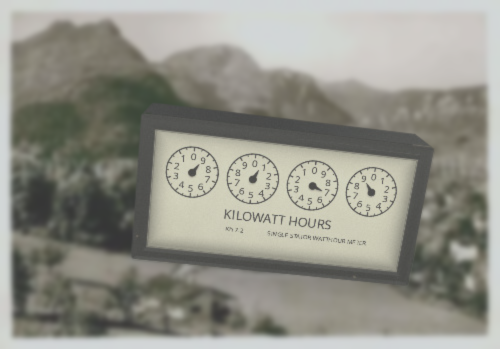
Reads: 9069 kWh
